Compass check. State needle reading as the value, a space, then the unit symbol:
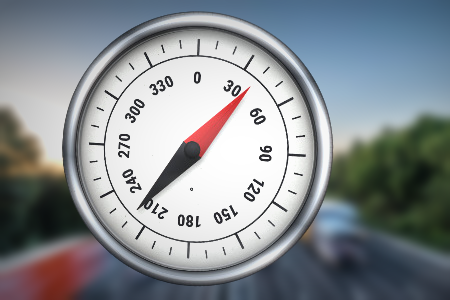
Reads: 40 °
